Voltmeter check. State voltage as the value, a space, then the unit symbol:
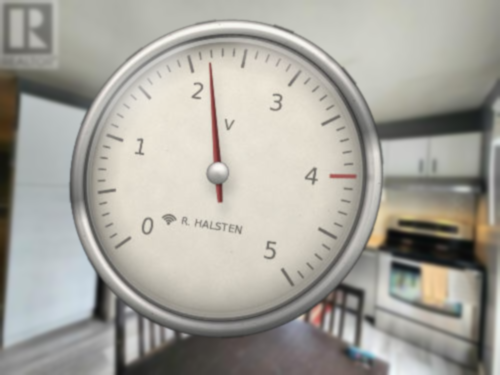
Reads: 2.2 V
